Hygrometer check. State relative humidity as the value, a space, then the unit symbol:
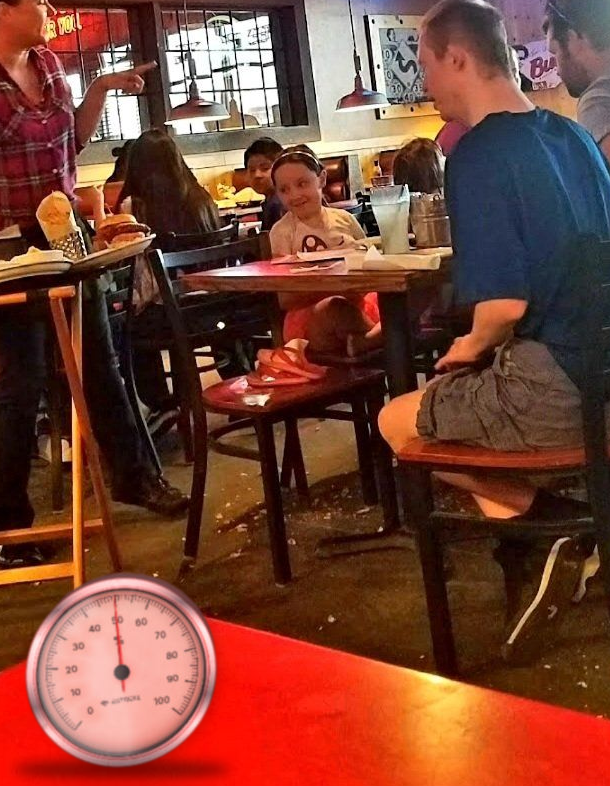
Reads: 50 %
